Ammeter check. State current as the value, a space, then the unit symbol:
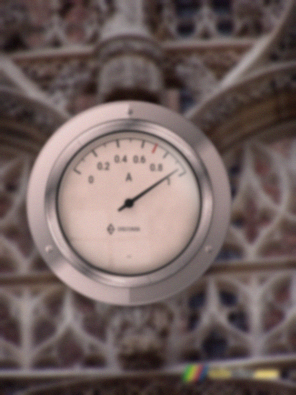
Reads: 0.95 A
